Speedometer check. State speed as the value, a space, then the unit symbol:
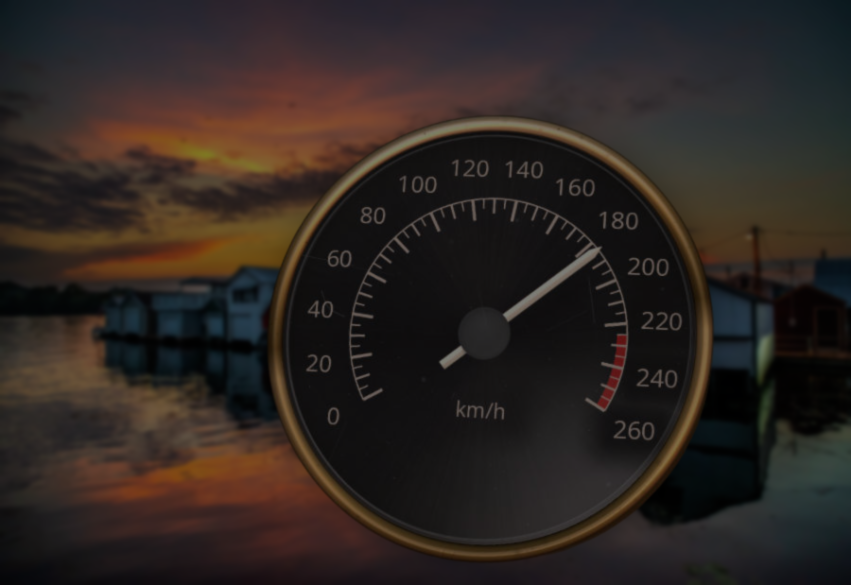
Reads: 185 km/h
